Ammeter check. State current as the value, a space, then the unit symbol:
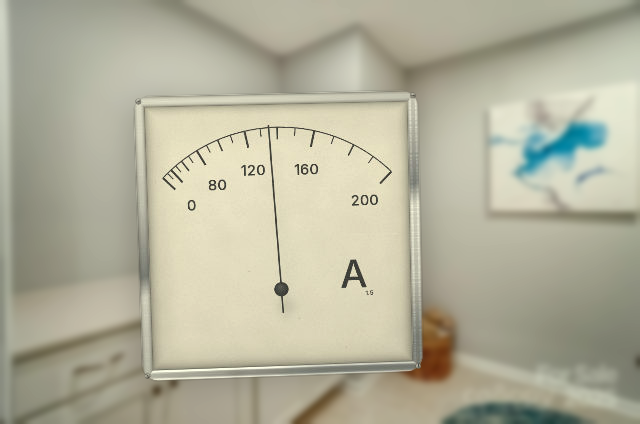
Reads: 135 A
